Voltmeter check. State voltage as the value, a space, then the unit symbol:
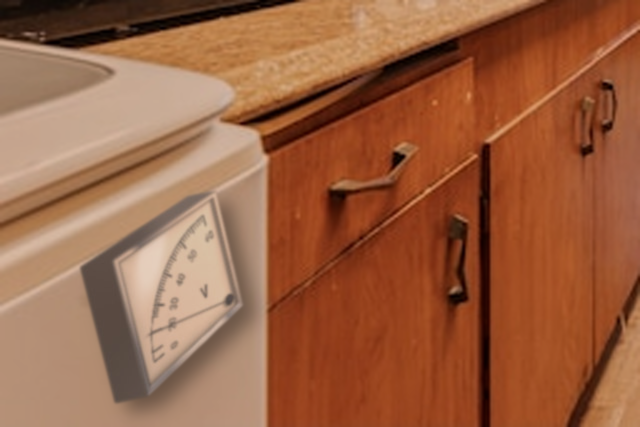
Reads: 20 V
